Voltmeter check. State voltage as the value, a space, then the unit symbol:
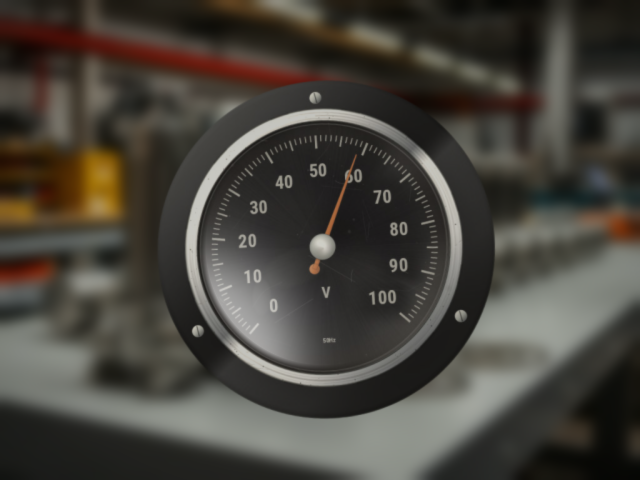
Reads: 59 V
